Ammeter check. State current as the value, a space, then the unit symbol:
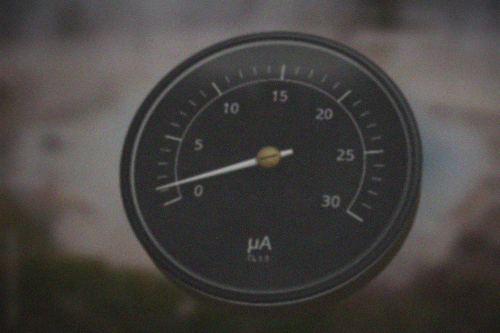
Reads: 1 µA
